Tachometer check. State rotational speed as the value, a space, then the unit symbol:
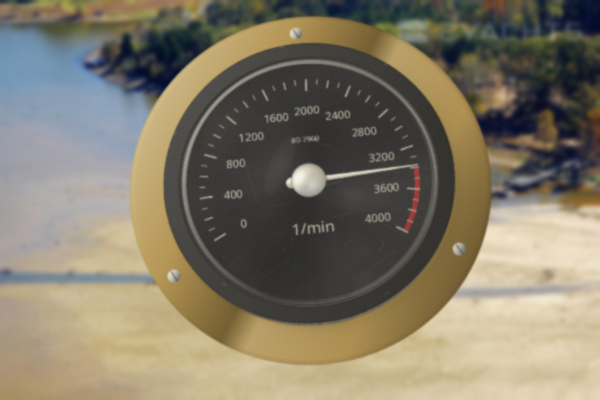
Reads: 3400 rpm
